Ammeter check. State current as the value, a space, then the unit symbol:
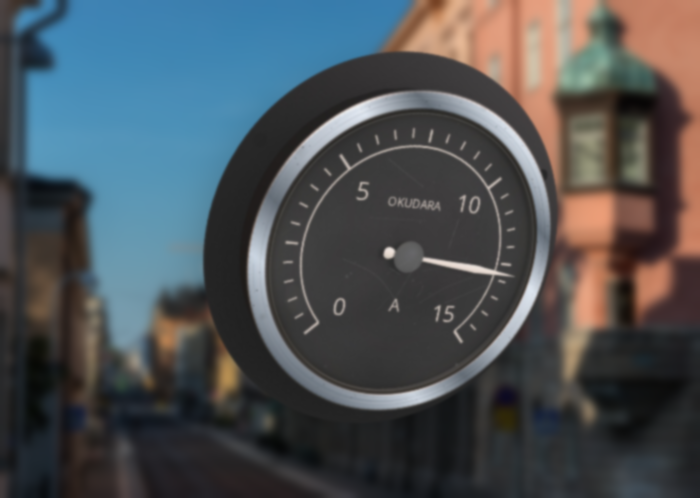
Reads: 12.75 A
